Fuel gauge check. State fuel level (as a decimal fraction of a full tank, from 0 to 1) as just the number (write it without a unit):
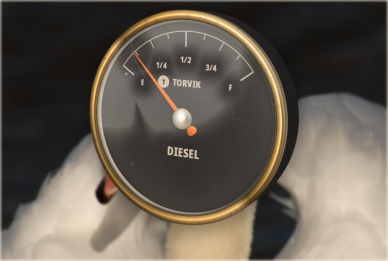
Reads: 0.125
